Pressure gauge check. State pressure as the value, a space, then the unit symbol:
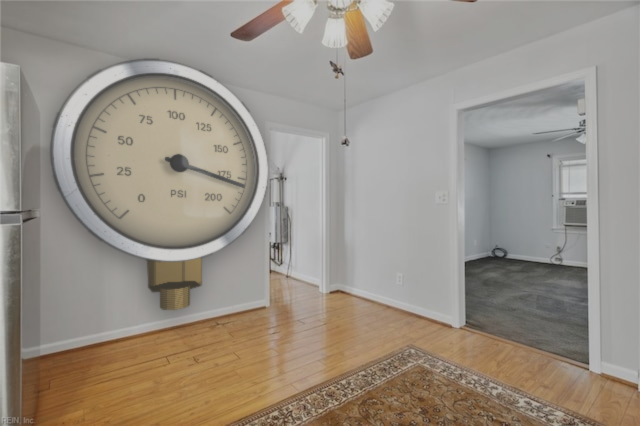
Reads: 180 psi
